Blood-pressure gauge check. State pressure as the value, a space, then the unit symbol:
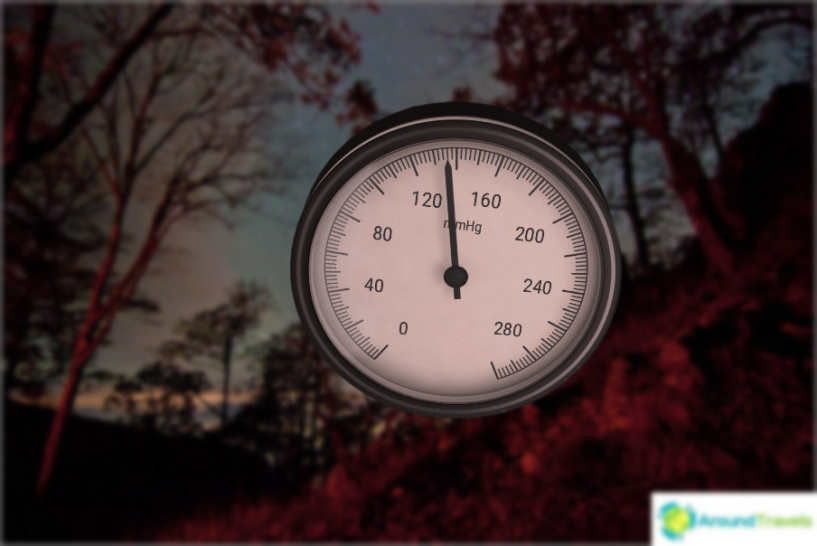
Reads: 136 mmHg
